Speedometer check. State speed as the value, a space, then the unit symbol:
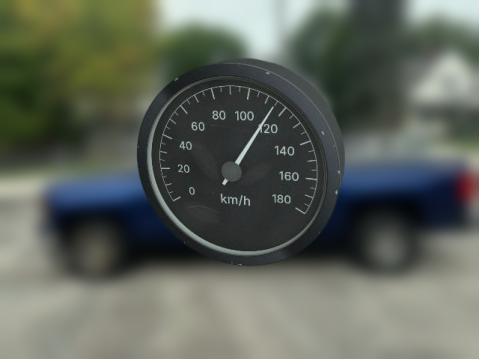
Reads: 115 km/h
